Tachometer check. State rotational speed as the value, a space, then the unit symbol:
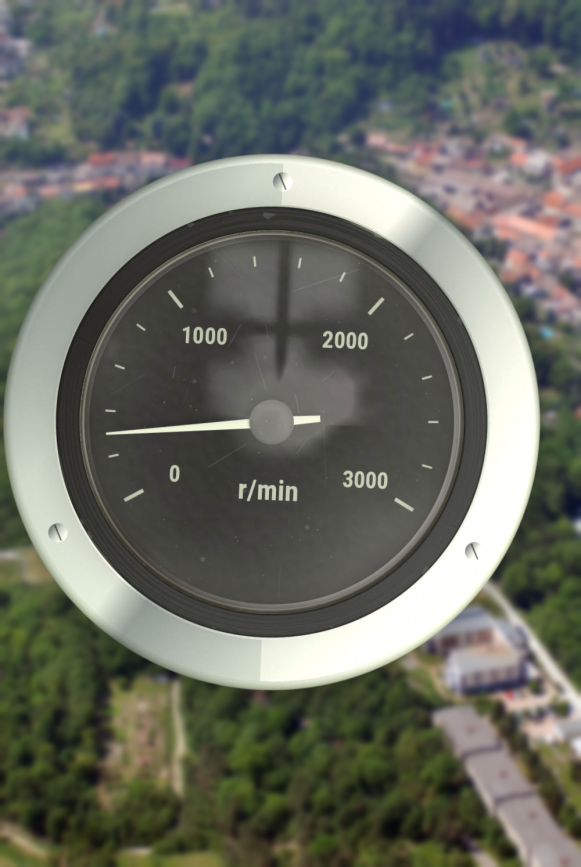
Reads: 300 rpm
